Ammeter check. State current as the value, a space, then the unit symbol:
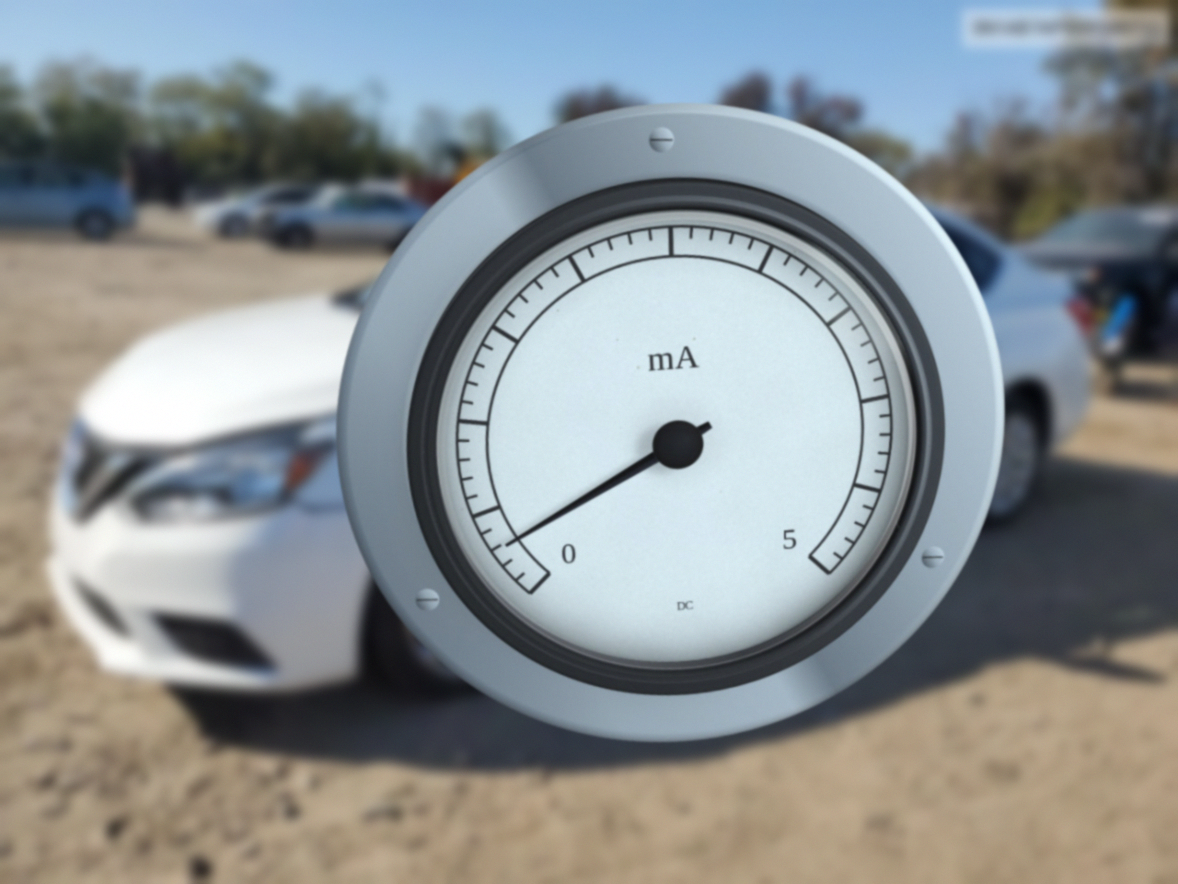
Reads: 0.3 mA
